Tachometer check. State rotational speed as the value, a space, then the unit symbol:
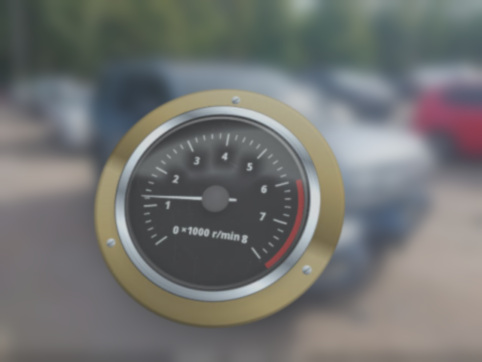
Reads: 1200 rpm
